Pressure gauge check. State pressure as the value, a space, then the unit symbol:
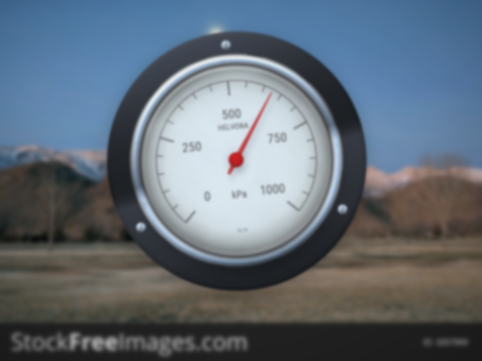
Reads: 625 kPa
